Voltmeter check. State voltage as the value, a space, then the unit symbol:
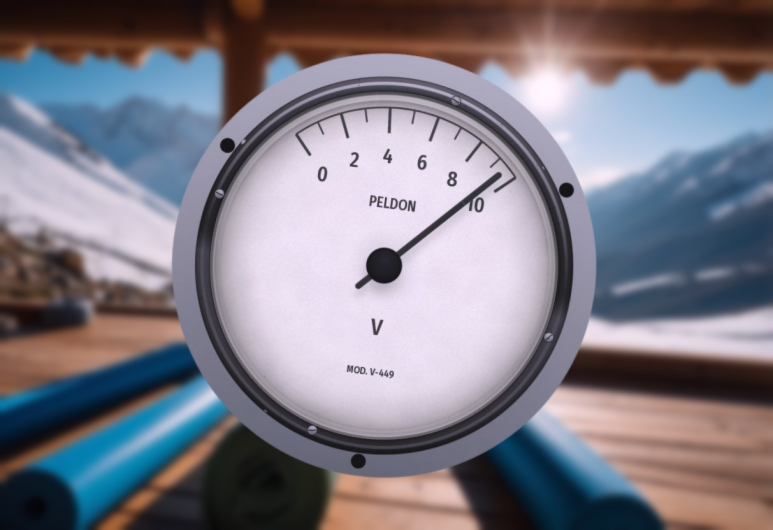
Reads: 9.5 V
